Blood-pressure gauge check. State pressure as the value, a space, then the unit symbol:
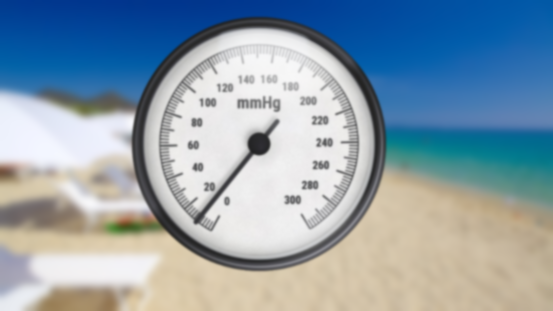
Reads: 10 mmHg
